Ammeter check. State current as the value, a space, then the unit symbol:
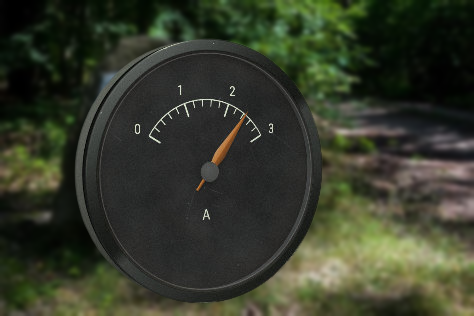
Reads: 2.4 A
